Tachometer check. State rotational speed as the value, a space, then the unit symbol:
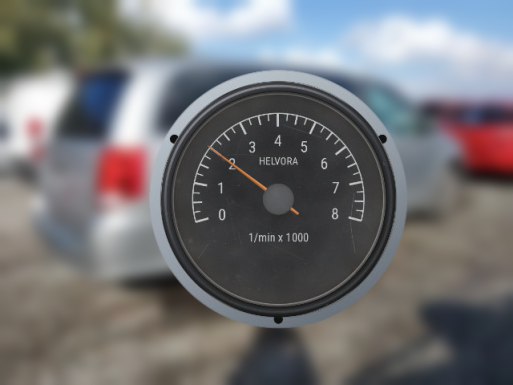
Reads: 2000 rpm
